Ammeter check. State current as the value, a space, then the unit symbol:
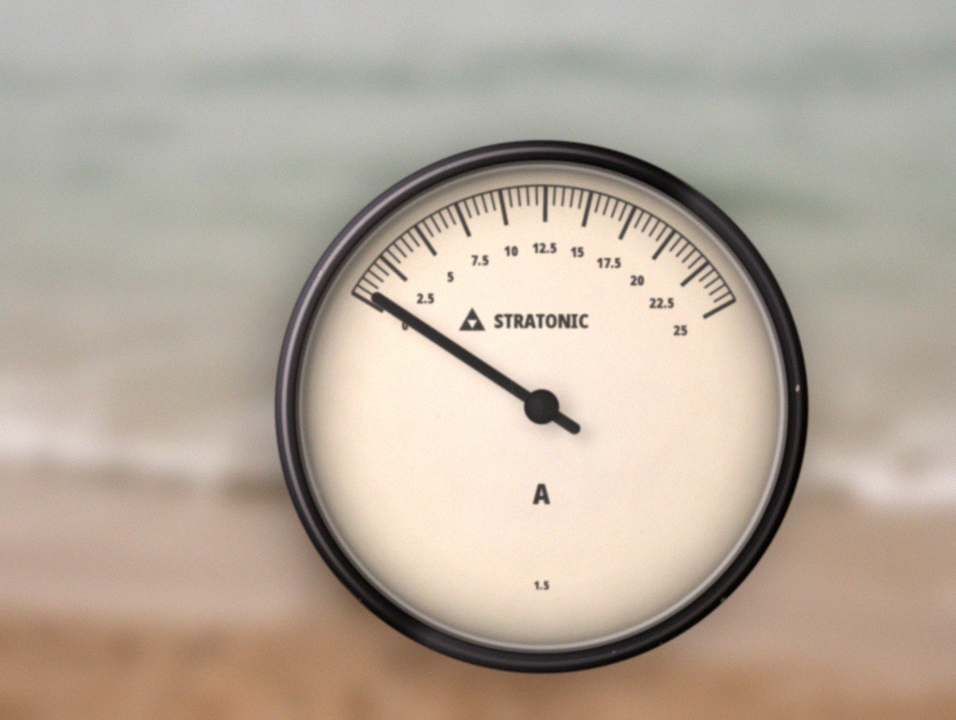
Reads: 0.5 A
